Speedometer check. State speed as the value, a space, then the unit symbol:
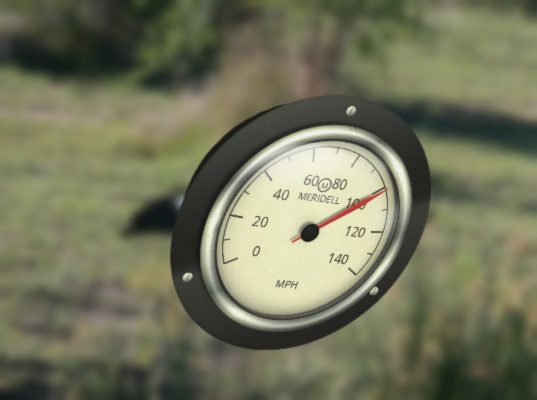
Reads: 100 mph
